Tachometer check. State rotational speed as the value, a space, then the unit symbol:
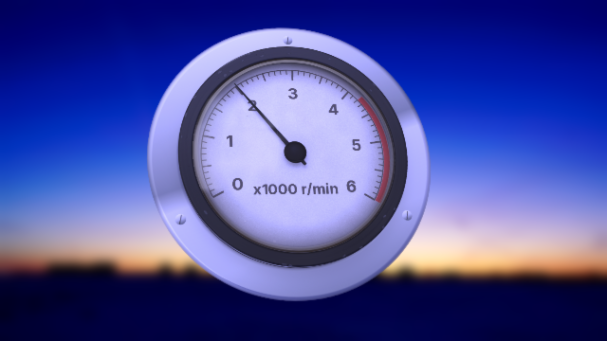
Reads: 2000 rpm
